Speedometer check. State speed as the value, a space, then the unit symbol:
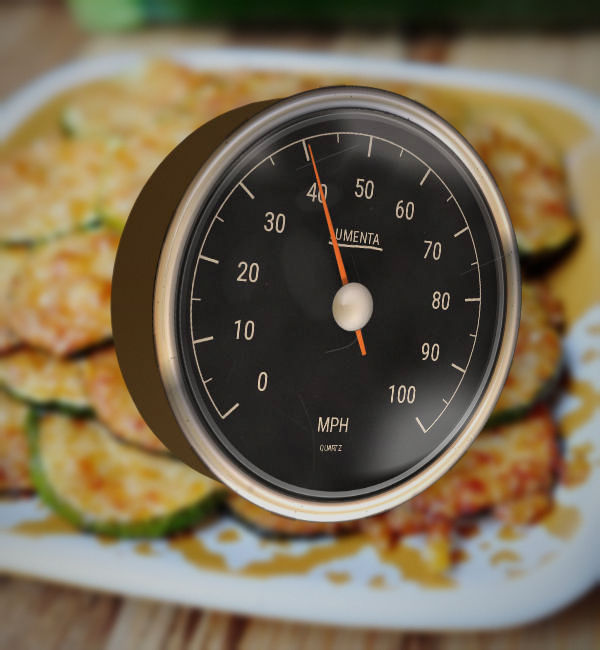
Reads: 40 mph
